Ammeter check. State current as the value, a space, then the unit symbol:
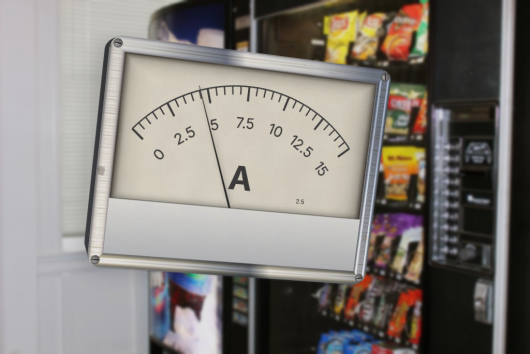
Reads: 4.5 A
